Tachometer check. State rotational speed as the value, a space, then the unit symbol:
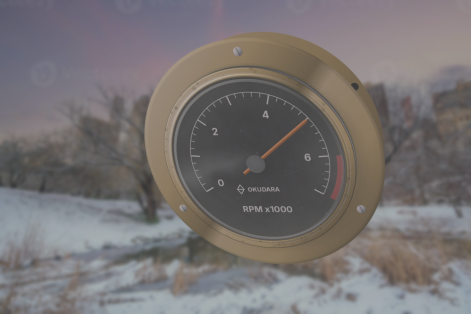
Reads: 5000 rpm
